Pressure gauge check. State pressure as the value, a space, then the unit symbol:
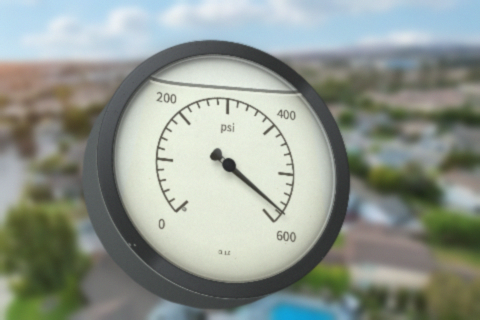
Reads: 580 psi
